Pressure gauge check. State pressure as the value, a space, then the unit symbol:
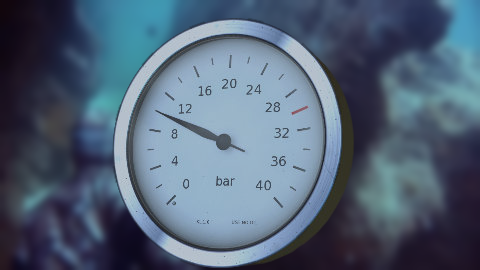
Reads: 10 bar
